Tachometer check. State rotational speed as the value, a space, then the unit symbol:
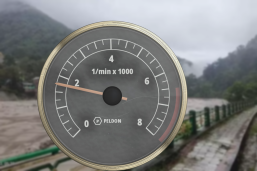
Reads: 1750 rpm
